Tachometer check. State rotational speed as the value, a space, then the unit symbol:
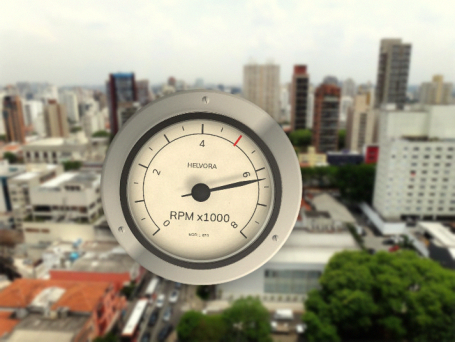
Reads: 6250 rpm
